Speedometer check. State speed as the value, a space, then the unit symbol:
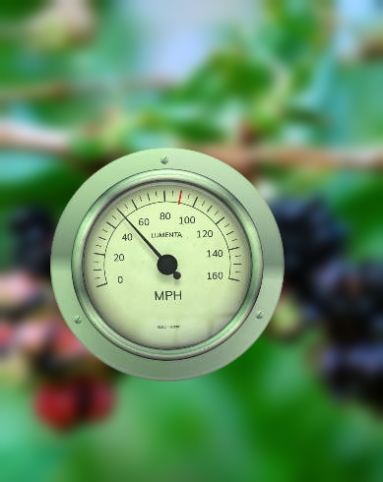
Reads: 50 mph
